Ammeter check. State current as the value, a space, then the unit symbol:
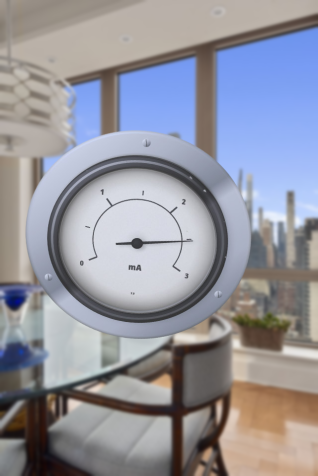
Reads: 2.5 mA
